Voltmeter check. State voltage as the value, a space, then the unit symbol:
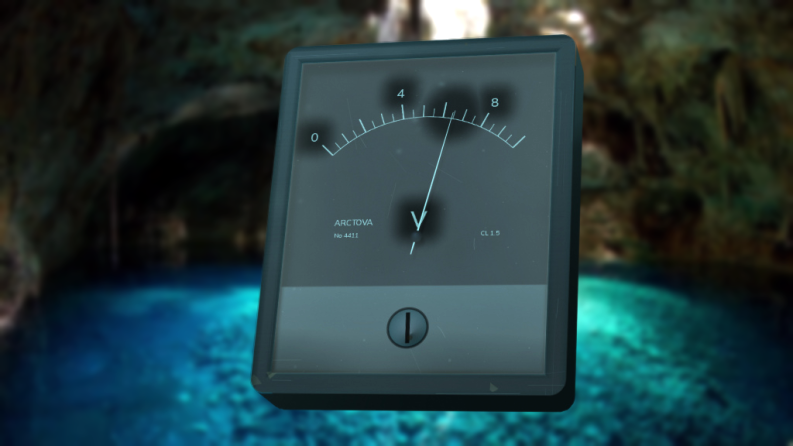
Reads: 6.5 V
